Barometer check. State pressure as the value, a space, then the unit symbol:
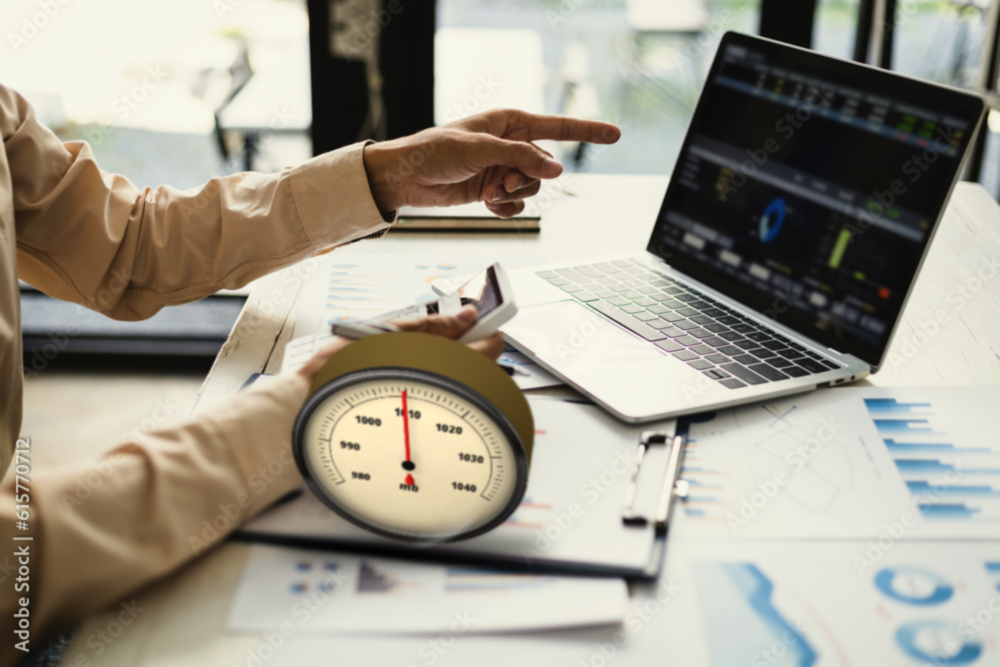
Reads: 1010 mbar
